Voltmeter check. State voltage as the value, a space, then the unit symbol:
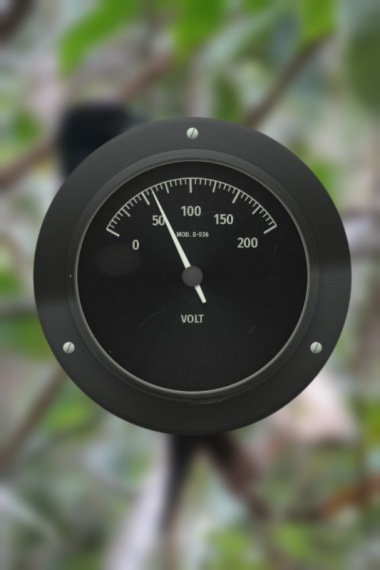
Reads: 60 V
